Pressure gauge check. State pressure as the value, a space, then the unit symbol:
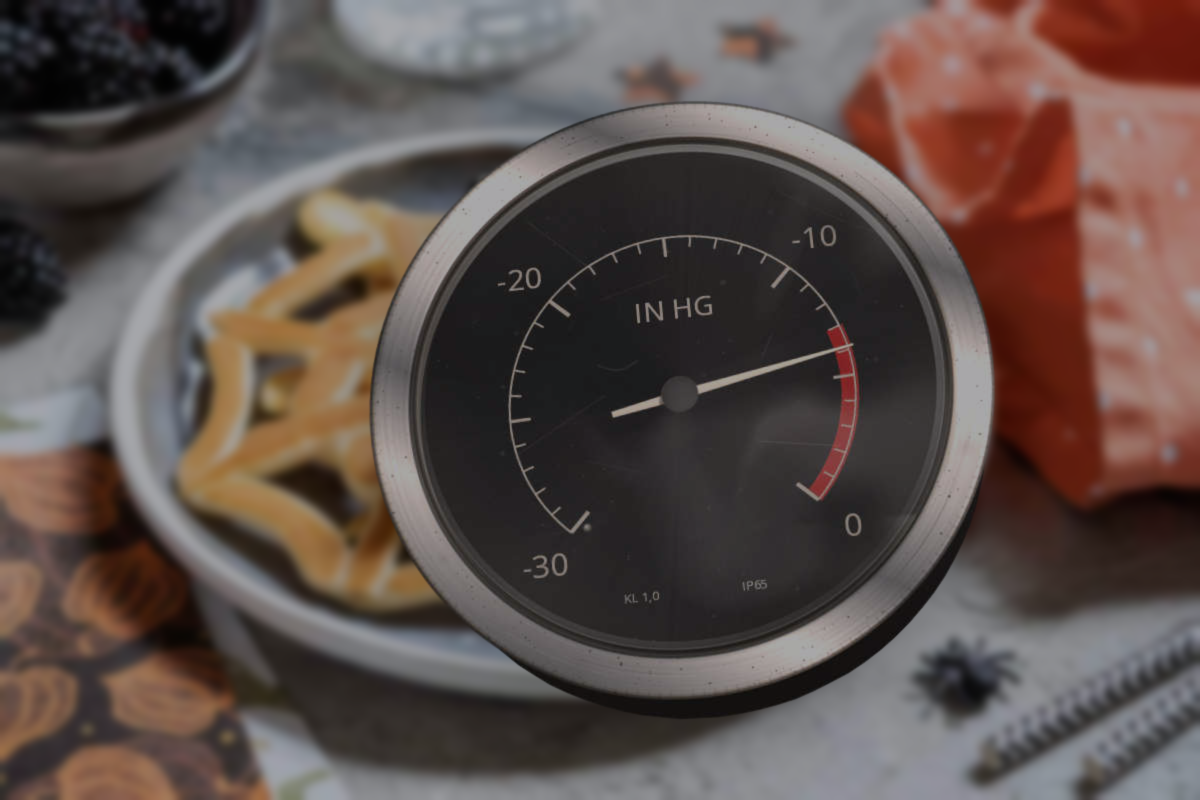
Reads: -6 inHg
